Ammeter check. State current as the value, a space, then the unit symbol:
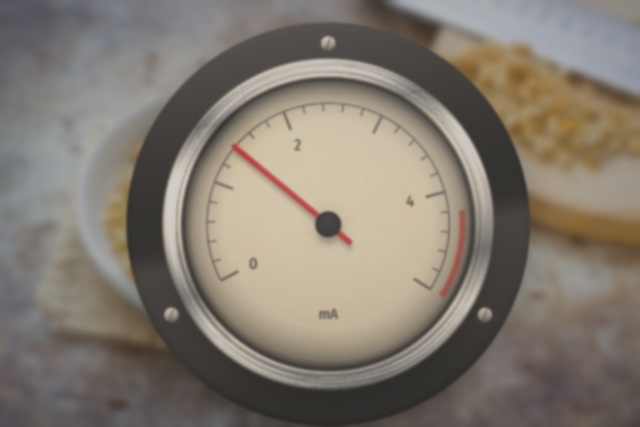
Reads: 1.4 mA
